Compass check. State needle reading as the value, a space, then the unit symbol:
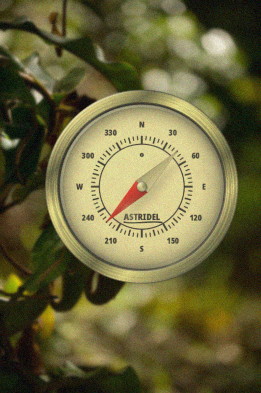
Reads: 225 °
